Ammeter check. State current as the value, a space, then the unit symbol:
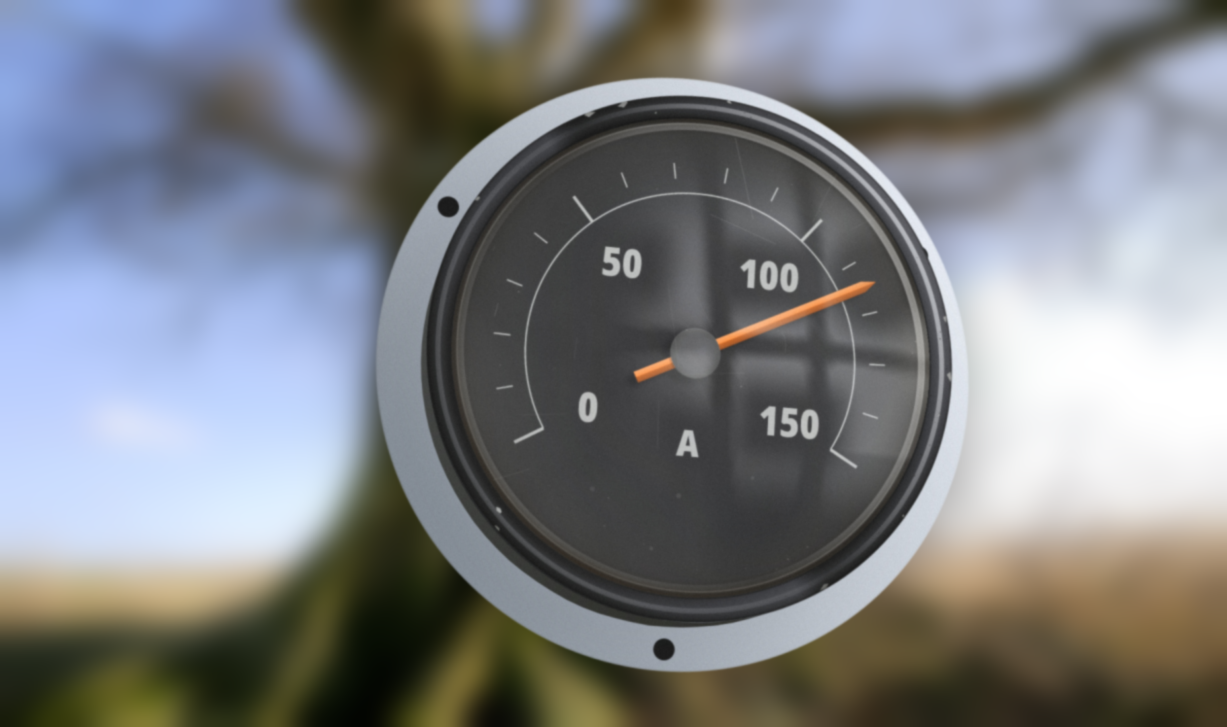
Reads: 115 A
